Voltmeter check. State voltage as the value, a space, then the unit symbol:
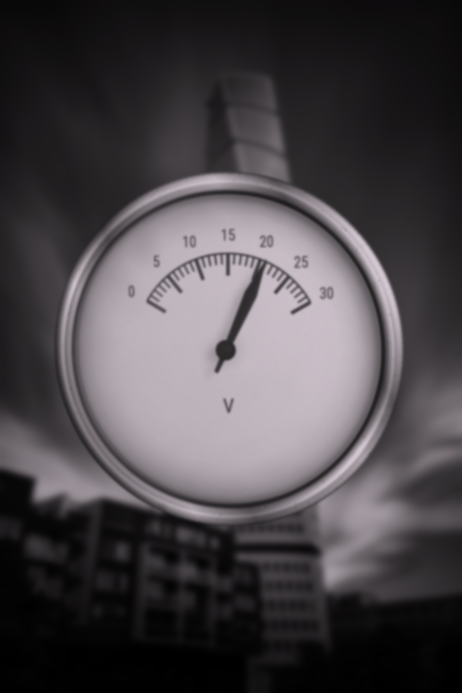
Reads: 21 V
